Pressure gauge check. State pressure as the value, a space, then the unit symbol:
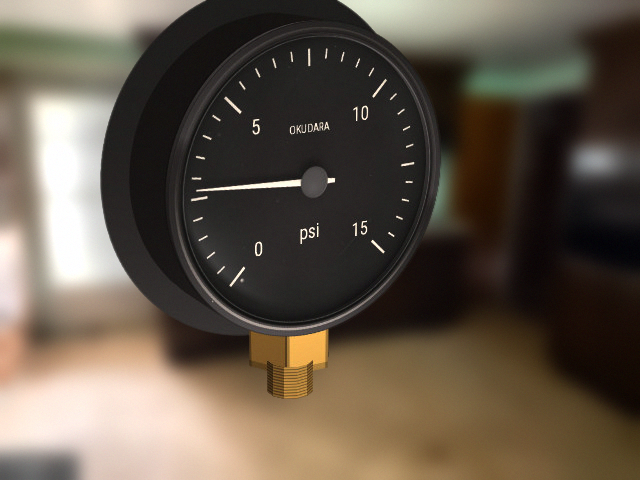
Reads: 2.75 psi
